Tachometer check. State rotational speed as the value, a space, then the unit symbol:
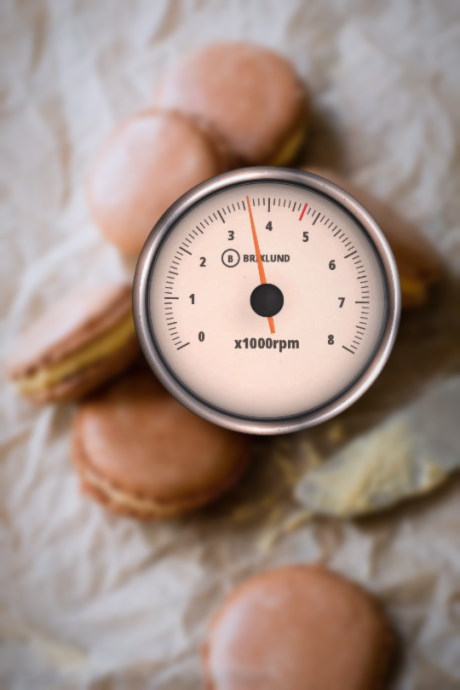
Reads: 3600 rpm
